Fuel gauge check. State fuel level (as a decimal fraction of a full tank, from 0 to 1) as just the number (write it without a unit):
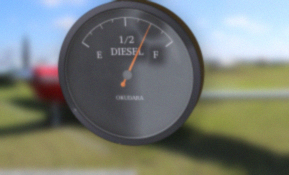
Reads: 0.75
